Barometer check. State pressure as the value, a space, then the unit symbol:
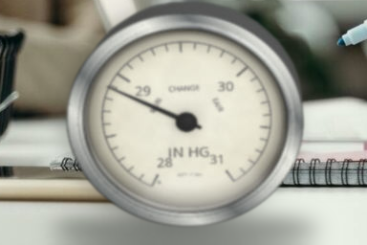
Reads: 28.9 inHg
